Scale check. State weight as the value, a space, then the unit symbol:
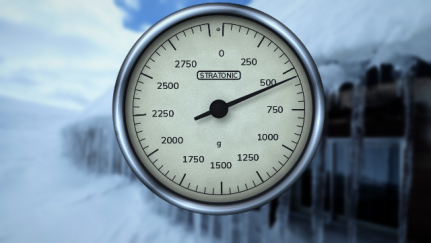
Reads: 550 g
